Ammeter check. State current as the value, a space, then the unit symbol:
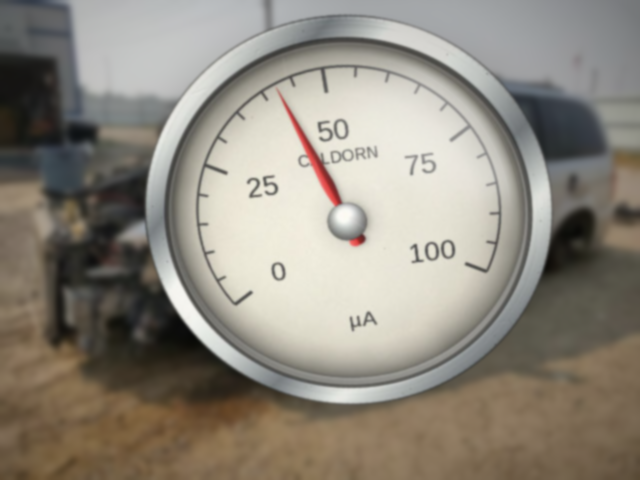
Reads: 42.5 µA
